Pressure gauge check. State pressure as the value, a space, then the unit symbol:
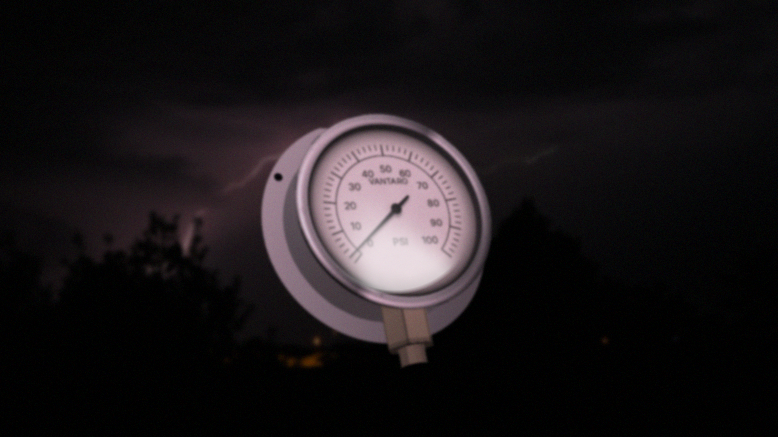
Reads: 2 psi
